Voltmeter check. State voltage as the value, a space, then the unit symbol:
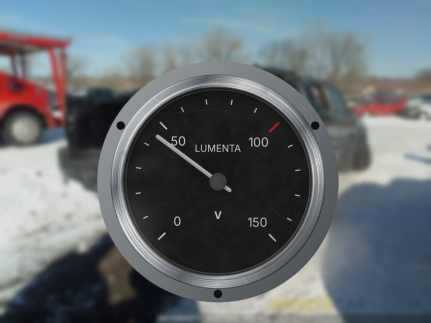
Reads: 45 V
